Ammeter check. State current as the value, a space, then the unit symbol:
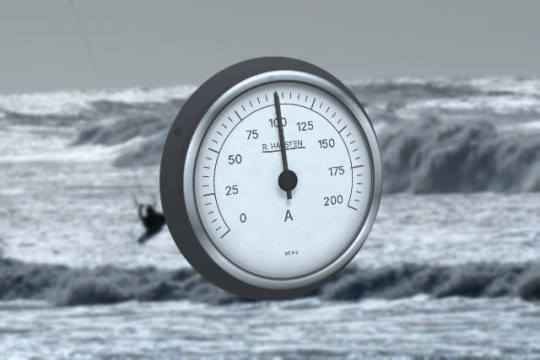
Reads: 100 A
